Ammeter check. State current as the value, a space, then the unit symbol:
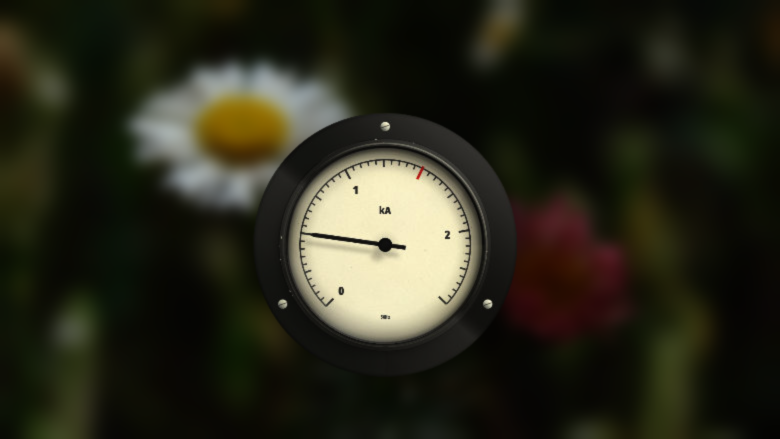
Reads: 0.5 kA
